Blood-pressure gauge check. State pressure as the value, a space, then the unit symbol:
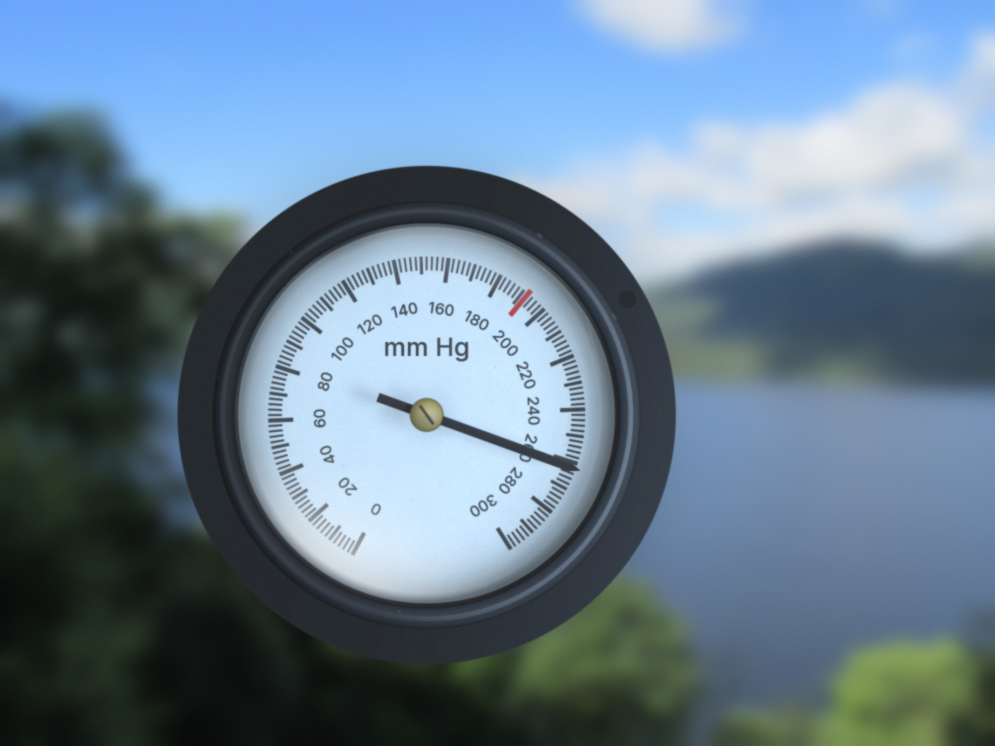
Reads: 262 mmHg
